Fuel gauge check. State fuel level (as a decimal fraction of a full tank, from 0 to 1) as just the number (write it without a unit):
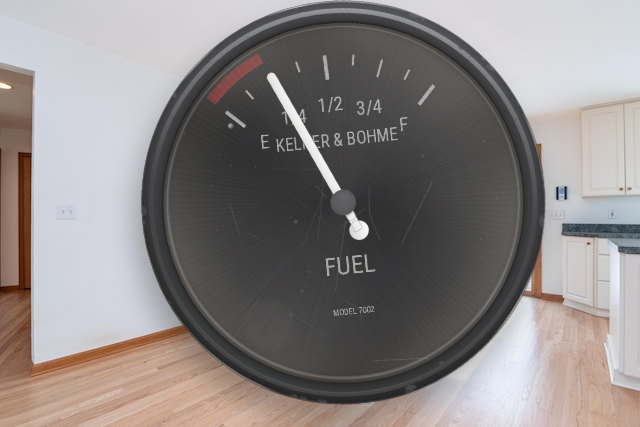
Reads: 0.25
